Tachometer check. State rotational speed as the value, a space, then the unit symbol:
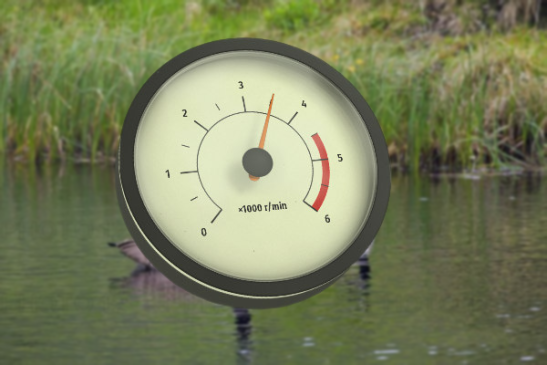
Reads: 3500 rpm
